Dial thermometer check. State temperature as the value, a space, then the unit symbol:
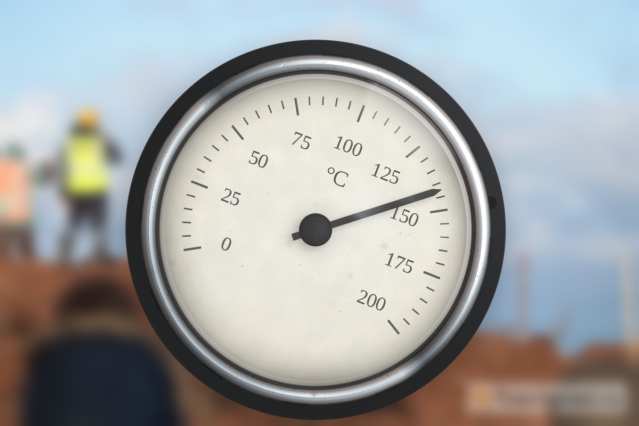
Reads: 142.5 °C
